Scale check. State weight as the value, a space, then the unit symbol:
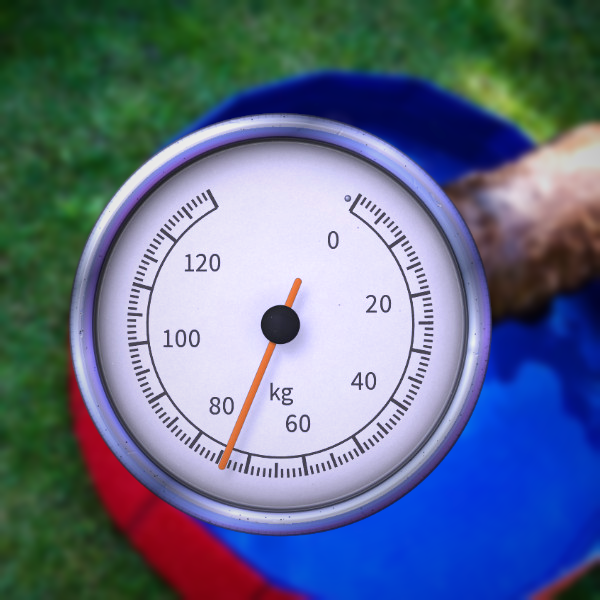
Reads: 74 kg
